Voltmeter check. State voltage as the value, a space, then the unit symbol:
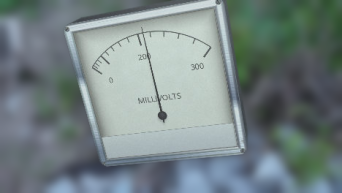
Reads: 210 mV
